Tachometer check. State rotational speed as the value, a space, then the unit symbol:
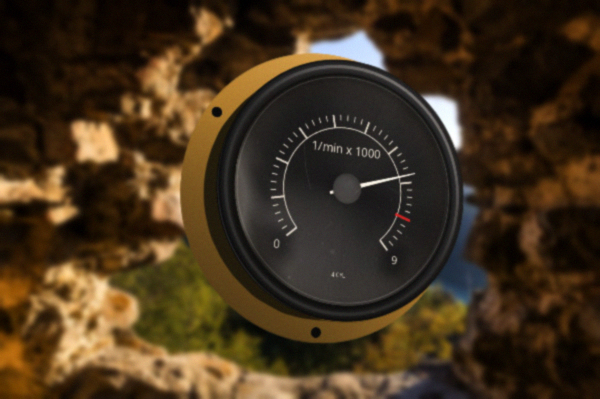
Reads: 6800 rpm
